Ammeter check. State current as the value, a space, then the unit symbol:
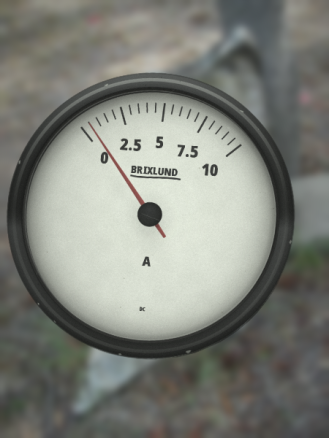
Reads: 0.5 A
